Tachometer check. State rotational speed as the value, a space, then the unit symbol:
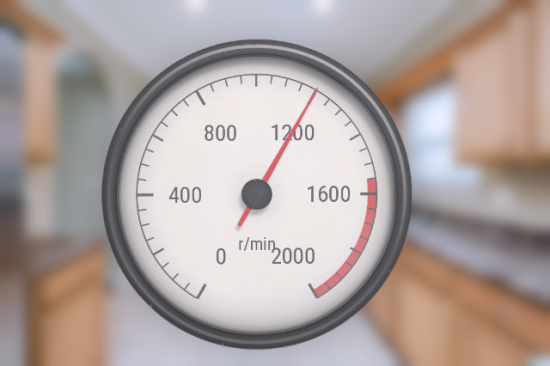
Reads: 1200 rpm
